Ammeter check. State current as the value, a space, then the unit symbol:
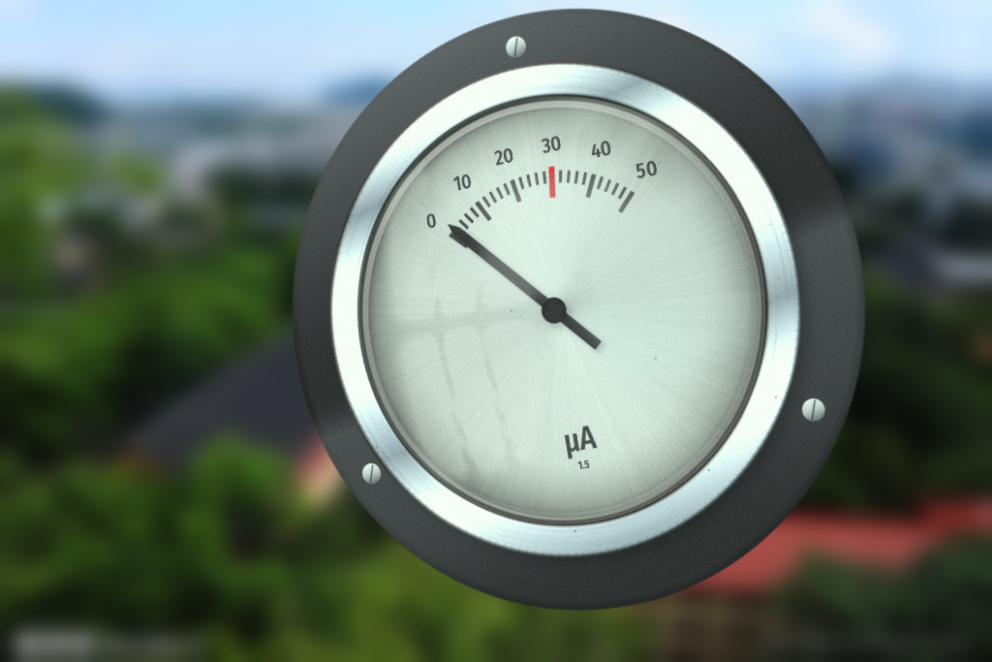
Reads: 2 µA
